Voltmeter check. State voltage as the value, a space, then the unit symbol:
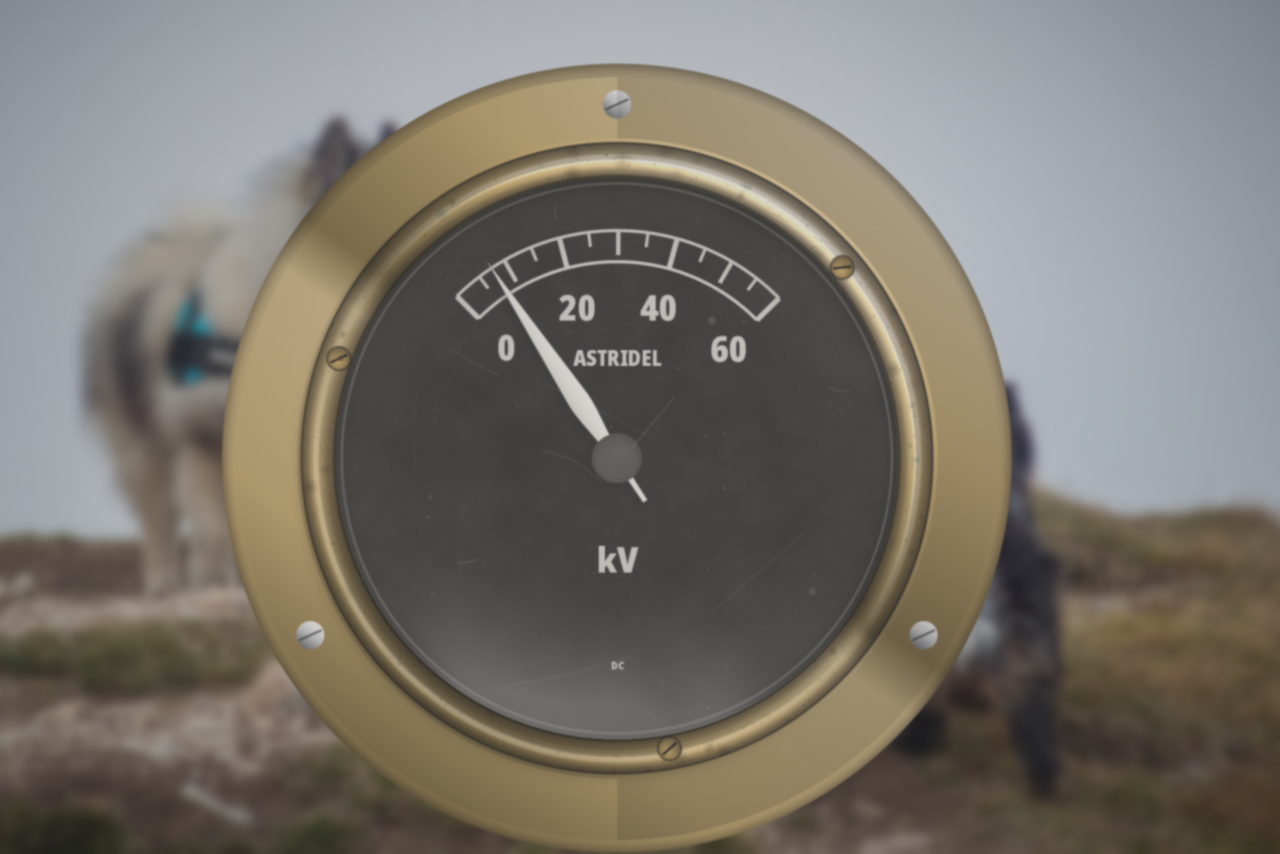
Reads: 7.5 kV
